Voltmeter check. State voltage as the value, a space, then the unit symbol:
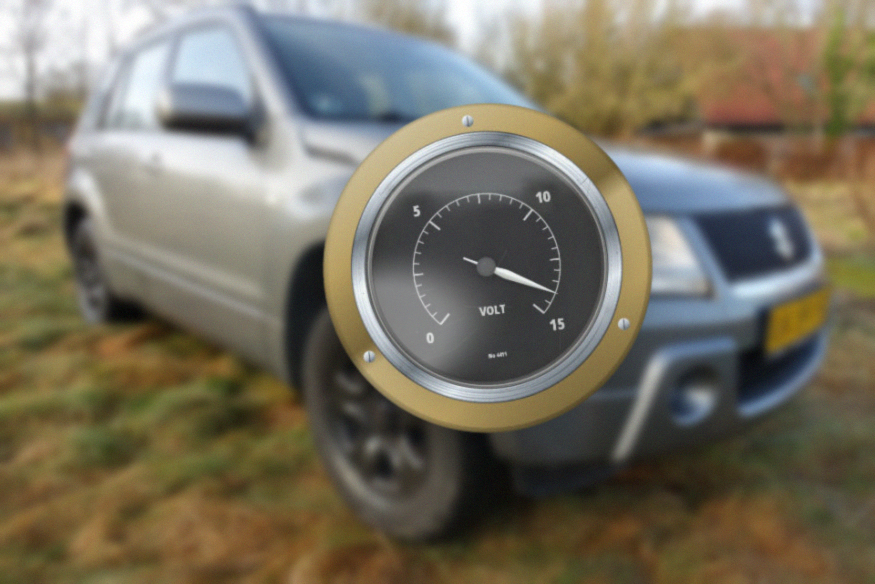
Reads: 14 V
